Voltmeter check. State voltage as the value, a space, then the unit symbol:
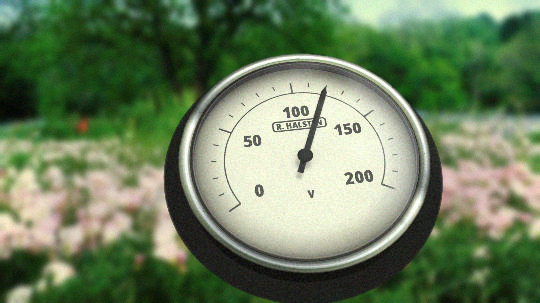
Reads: 120 V
